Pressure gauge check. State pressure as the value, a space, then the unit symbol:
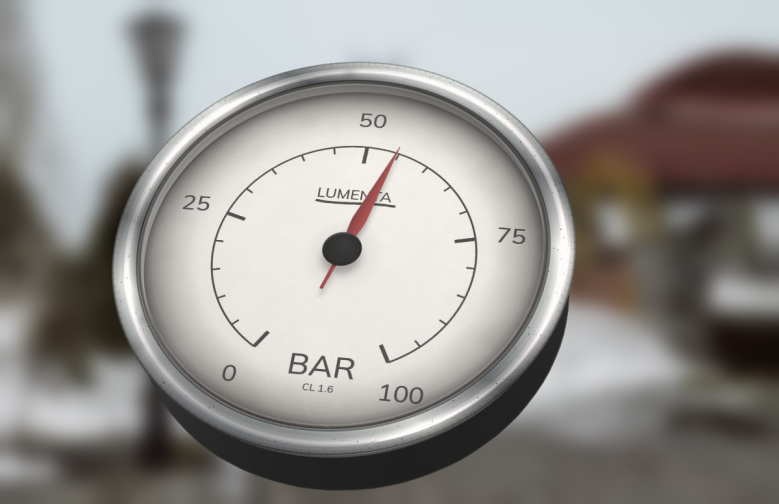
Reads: 55 bar
